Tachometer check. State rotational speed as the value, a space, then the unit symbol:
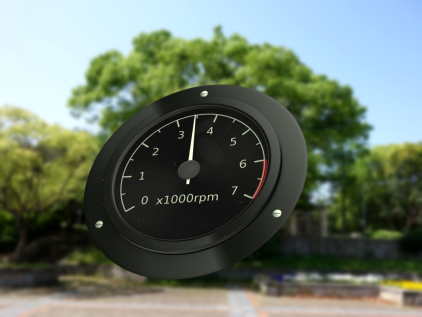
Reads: 3500 rpm
